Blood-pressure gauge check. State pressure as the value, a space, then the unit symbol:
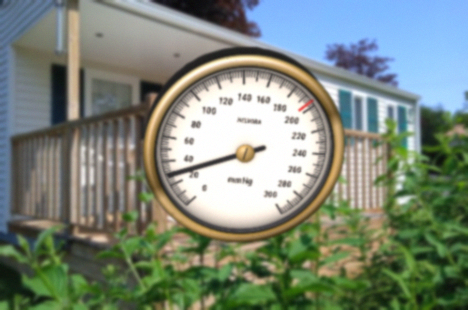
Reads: 30 mmHg
